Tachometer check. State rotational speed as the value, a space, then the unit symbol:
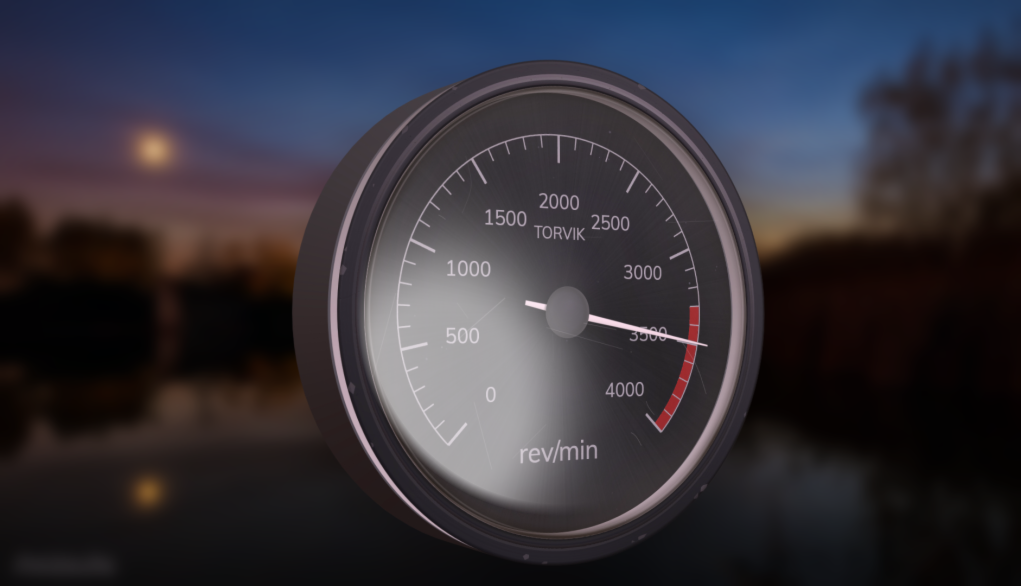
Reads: 3500 rpm
